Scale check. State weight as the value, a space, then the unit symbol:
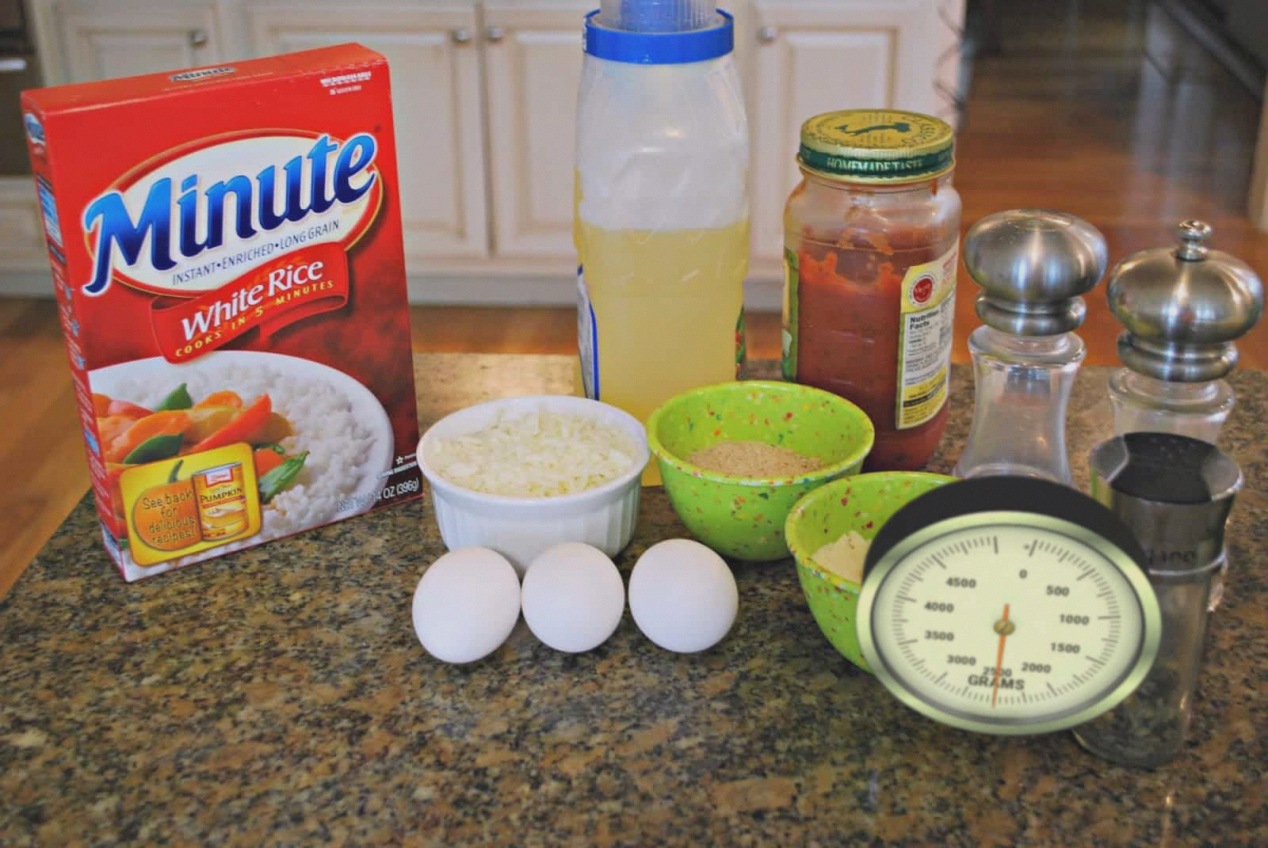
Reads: 2500 g
